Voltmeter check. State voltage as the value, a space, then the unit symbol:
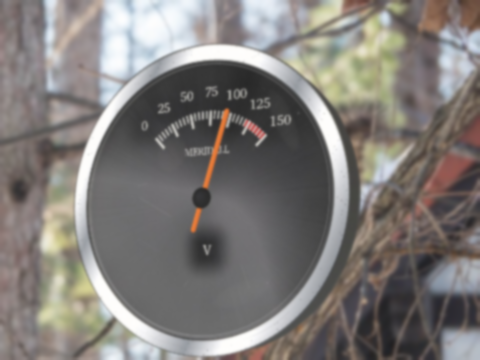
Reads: 100 V
